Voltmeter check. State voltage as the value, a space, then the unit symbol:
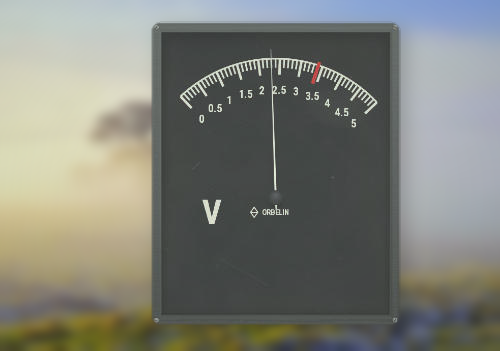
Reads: 2.3 V
